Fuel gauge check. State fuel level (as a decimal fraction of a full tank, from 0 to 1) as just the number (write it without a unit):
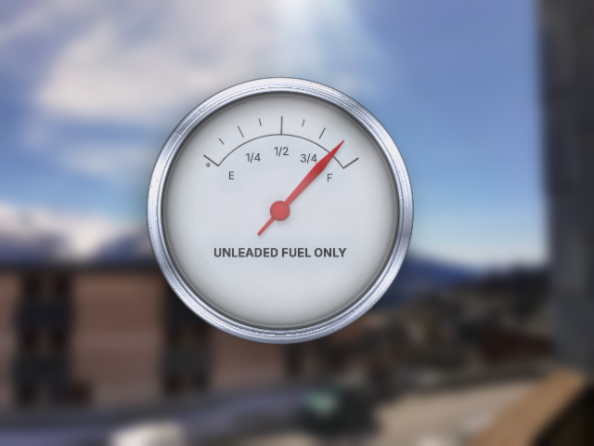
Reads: 0.875
